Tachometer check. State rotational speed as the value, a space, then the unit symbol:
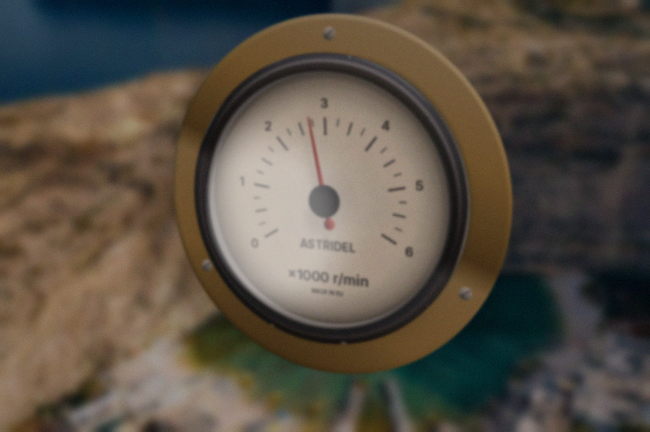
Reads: 2750 rpm
